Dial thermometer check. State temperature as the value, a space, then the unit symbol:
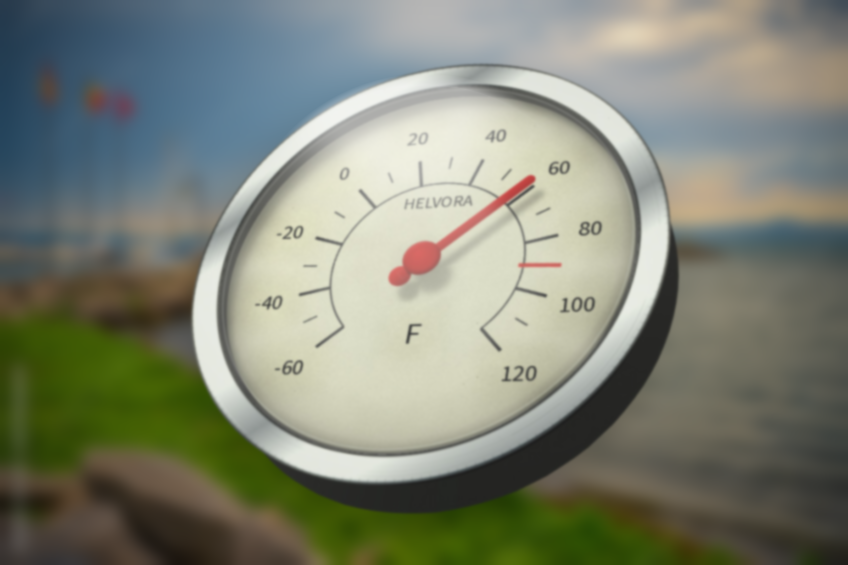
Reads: 60 °F
